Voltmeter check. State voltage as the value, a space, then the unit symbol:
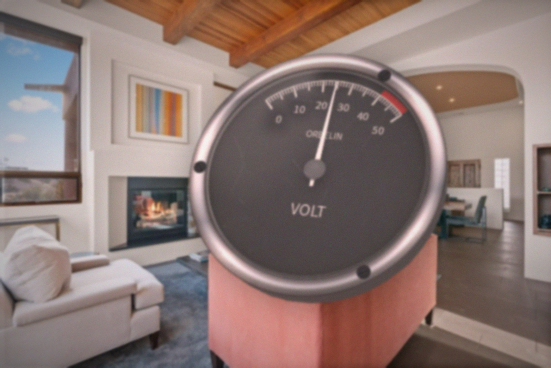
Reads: 25 V
